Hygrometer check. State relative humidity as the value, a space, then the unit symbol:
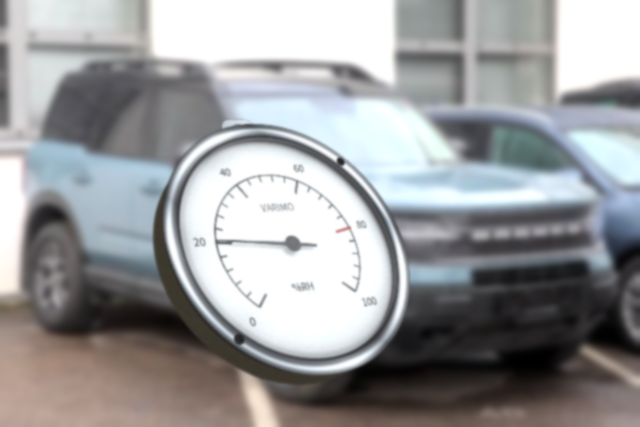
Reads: 20 %
